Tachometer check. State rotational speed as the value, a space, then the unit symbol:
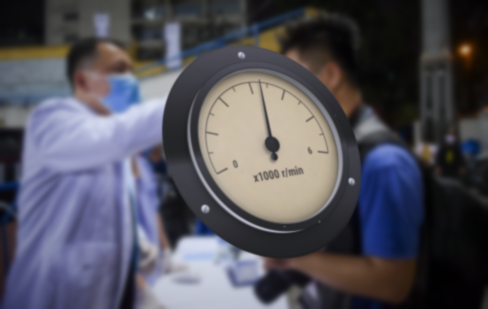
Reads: 3250 rpm
